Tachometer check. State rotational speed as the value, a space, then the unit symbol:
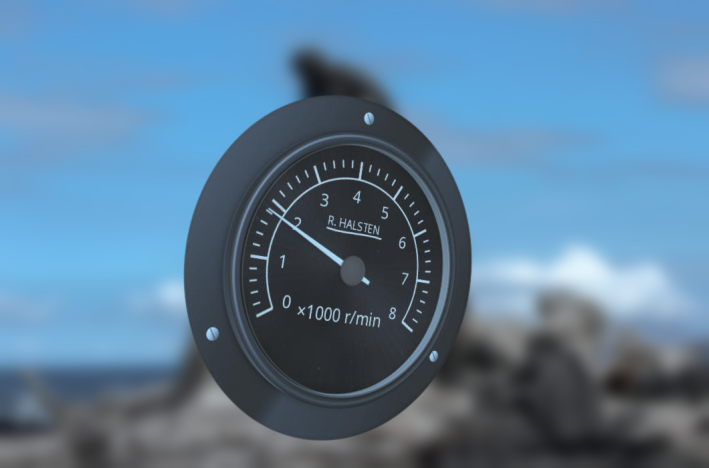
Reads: 1800 rpm
